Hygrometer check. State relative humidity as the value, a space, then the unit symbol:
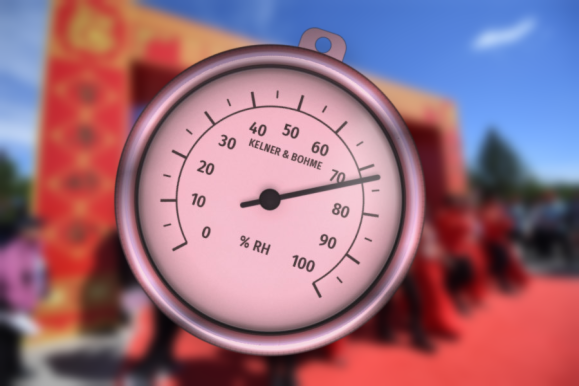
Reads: 72.5 %
